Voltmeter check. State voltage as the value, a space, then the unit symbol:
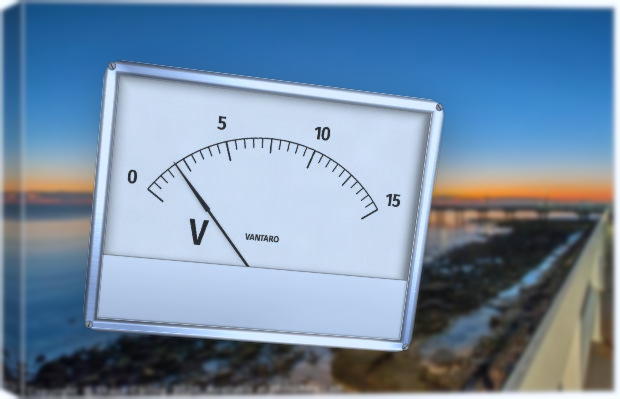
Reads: 2 V
